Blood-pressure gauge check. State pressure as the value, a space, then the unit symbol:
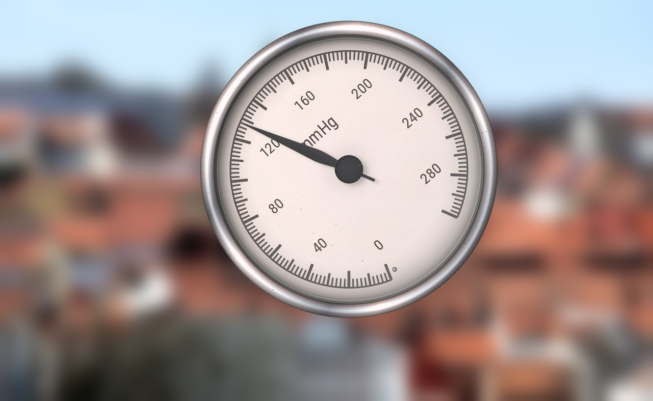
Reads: 128 mmHg
